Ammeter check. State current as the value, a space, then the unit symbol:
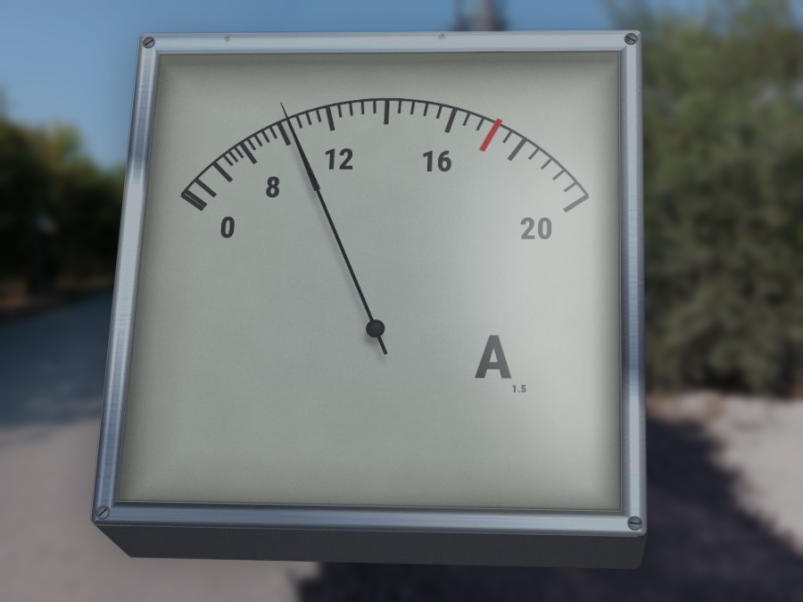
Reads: 10.4 A
